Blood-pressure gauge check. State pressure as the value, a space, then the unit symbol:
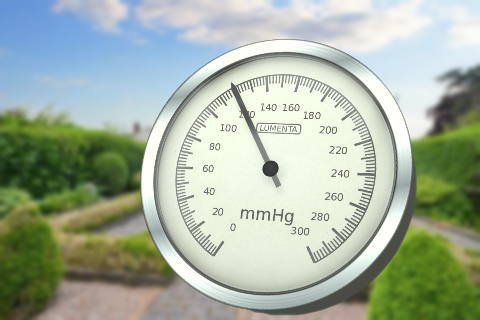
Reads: 120 mmHg
